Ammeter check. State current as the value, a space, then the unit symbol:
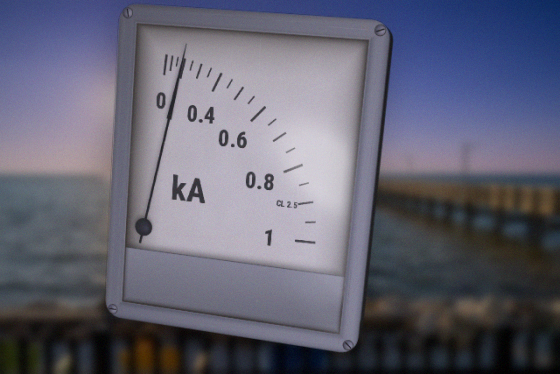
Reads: 0.2 kA
